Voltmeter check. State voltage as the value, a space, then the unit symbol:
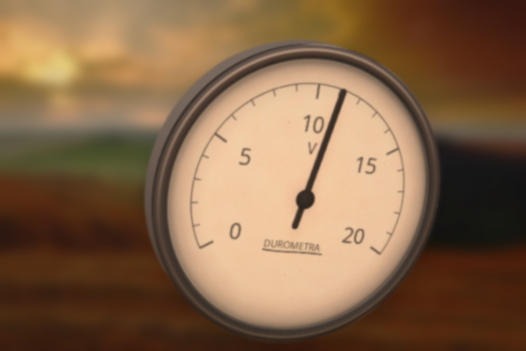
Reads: 11 V
